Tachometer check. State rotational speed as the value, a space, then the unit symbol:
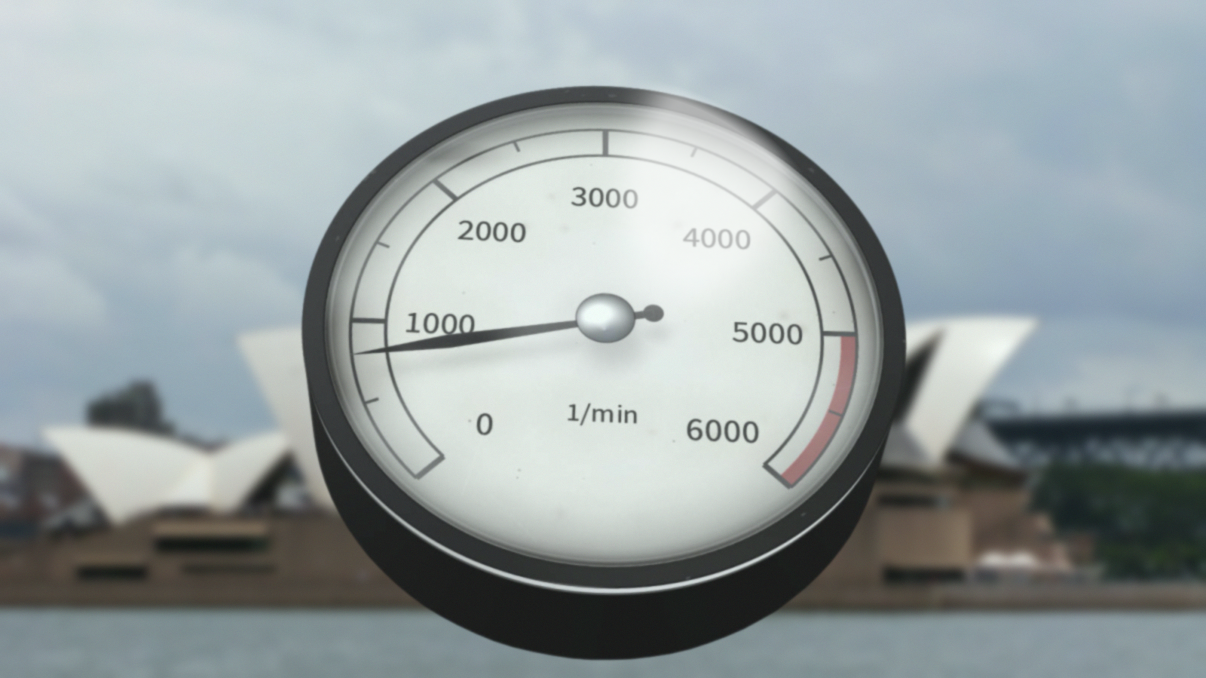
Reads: 750 rpm
